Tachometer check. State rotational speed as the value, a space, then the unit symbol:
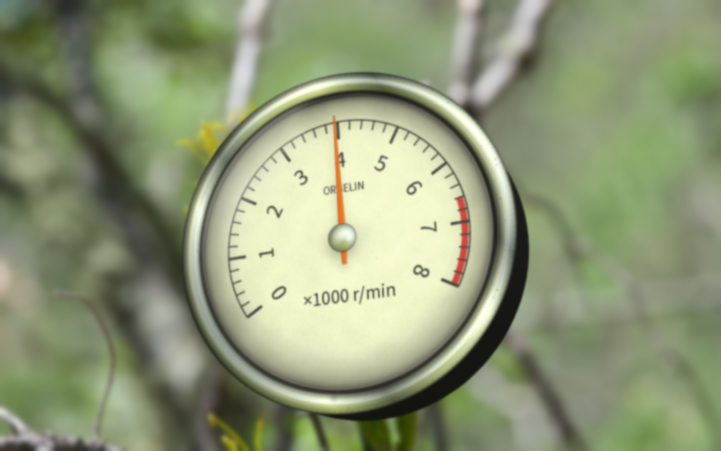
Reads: 4000 rpm
